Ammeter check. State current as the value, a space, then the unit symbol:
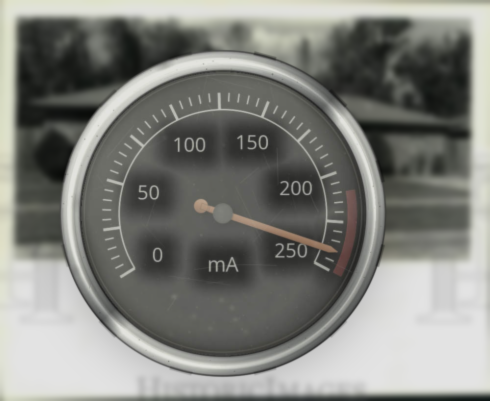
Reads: 240 mA
